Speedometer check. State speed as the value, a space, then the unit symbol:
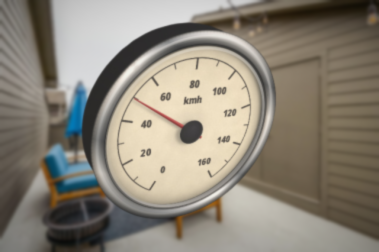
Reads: 50 km/h
